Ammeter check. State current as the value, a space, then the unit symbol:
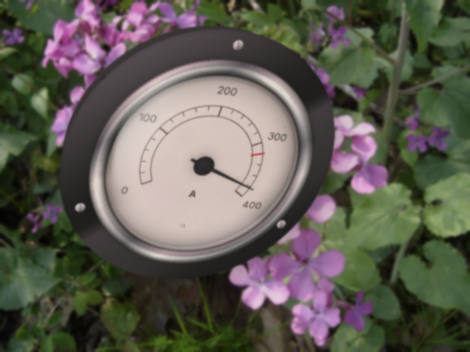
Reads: 380 A
